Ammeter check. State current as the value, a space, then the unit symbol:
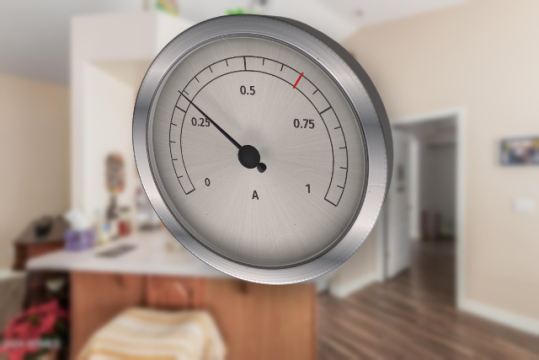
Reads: 0.3 A
